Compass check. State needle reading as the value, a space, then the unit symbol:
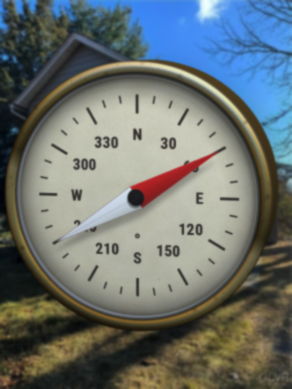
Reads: 60 °
